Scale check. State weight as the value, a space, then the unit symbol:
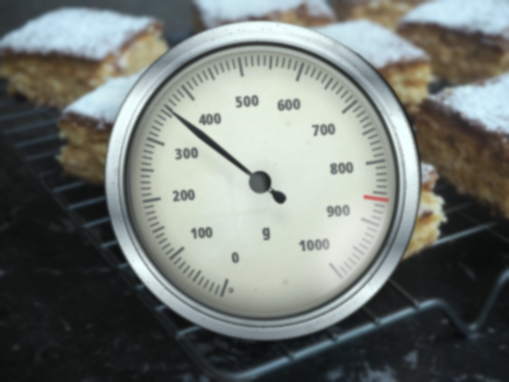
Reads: 360 g
